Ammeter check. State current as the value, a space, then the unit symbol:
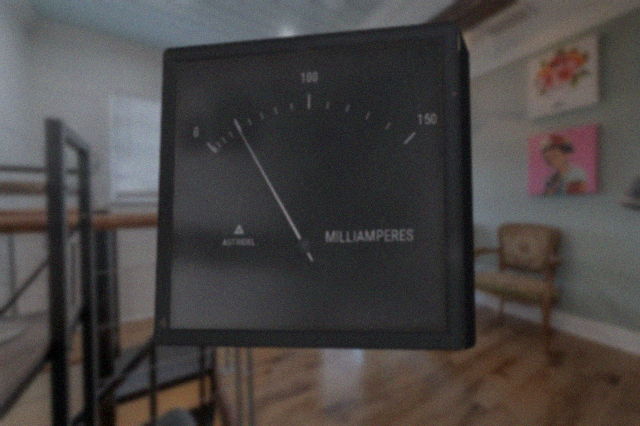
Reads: 50 mA
